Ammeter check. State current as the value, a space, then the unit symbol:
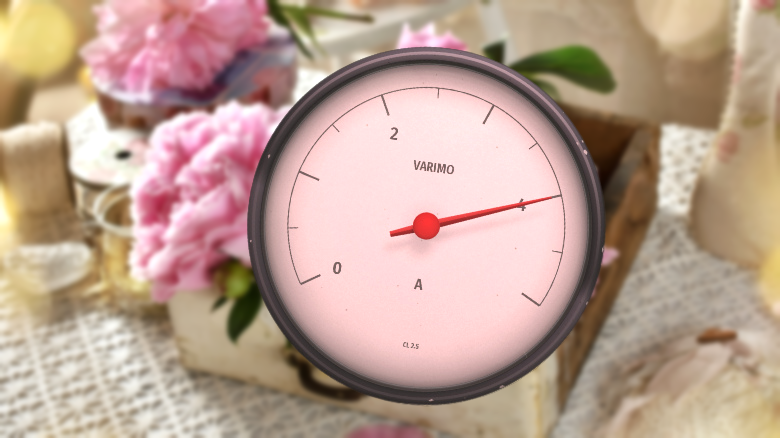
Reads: 4 A
